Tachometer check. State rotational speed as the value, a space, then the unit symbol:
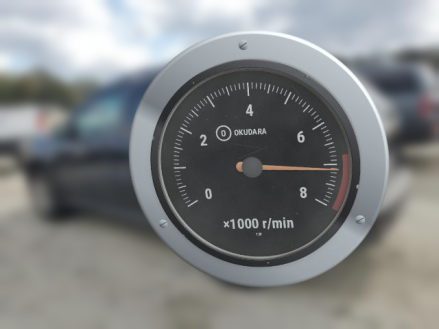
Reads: 7100 rpm
